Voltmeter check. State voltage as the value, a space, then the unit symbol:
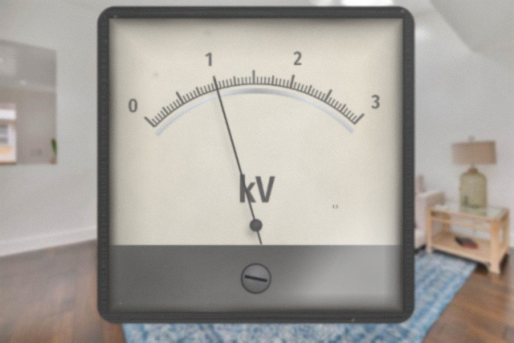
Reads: 1 kV
